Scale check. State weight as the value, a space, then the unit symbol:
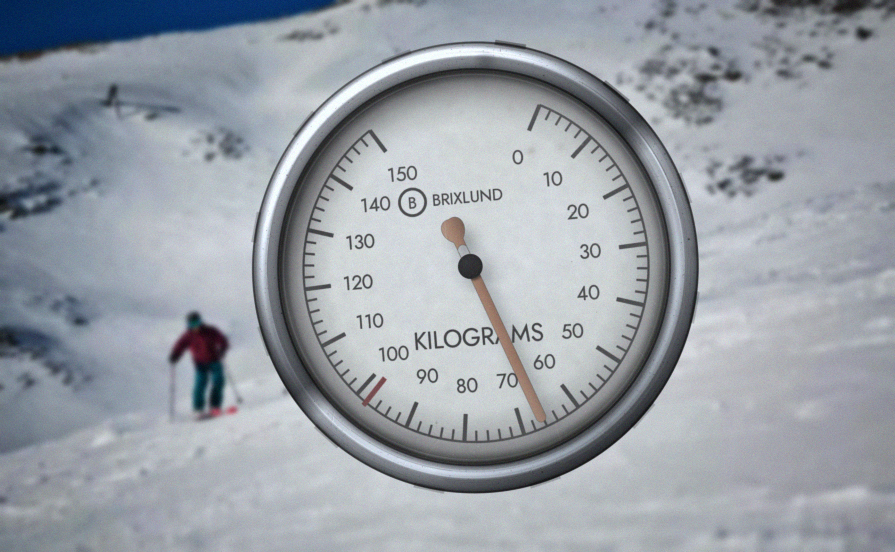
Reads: 66 kg
